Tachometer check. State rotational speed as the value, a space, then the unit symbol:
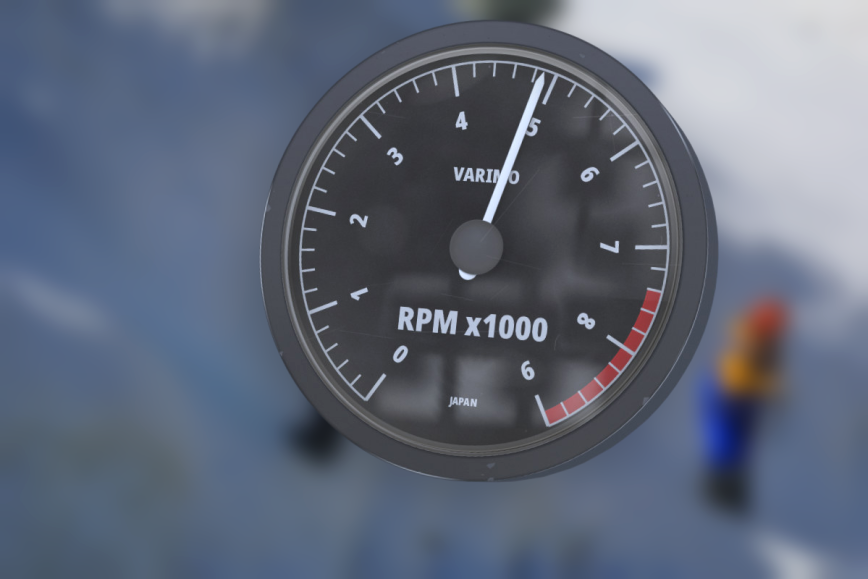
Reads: 4900 rpm
